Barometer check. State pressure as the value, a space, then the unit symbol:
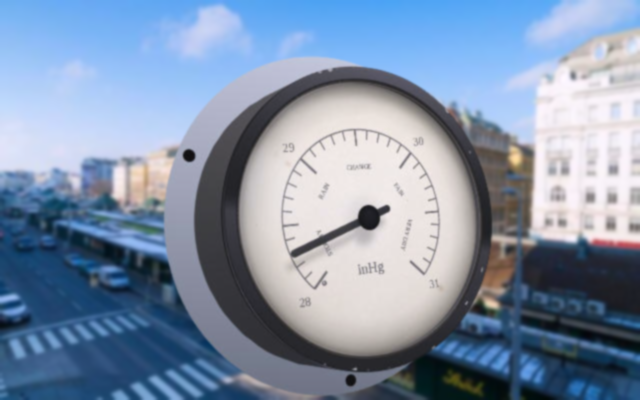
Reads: 28.3 inHg
